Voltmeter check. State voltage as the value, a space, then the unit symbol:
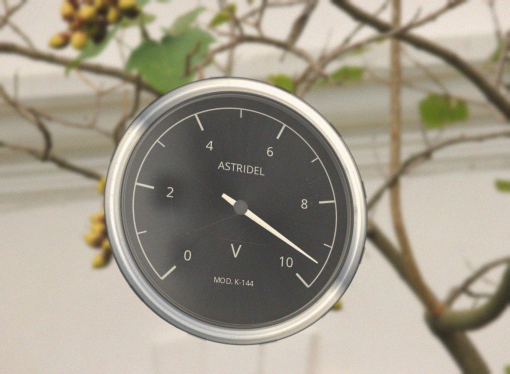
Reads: 9.5 V
